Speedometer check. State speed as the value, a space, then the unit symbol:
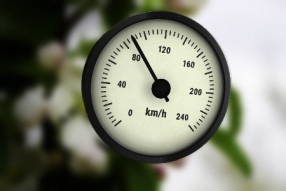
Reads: 88 km/h
